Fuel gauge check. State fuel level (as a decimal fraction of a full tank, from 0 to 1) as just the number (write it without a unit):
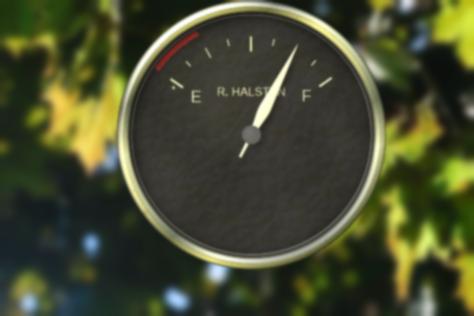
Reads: 0.75
